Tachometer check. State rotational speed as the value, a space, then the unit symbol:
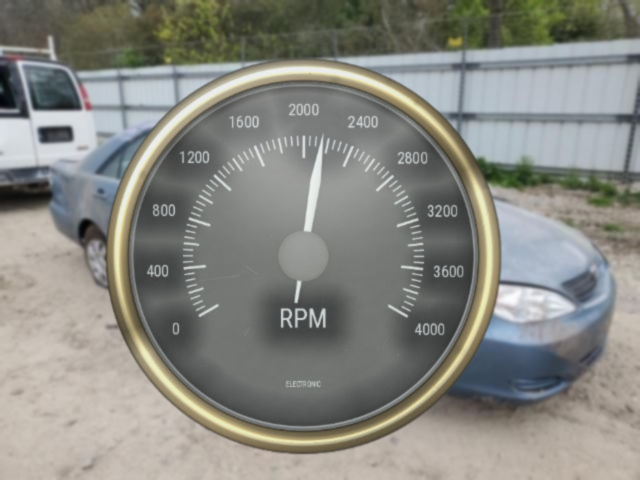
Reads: 2150 rpm
